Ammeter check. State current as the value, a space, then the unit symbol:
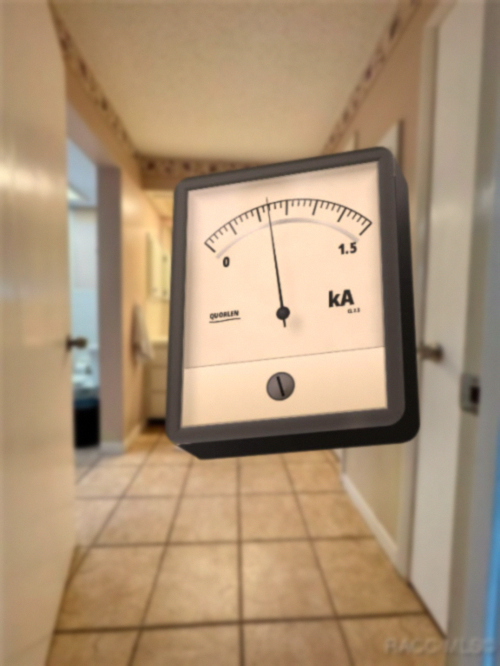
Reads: 0.6 kA
